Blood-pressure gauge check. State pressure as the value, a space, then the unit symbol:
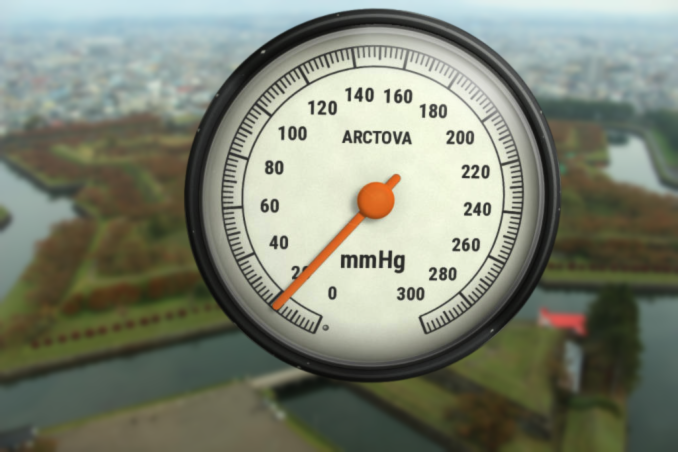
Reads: 18 mmHg
